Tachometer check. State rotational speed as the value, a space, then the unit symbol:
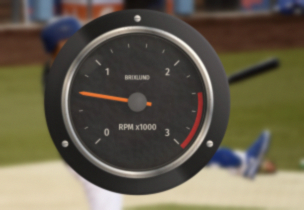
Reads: 600 rpm
